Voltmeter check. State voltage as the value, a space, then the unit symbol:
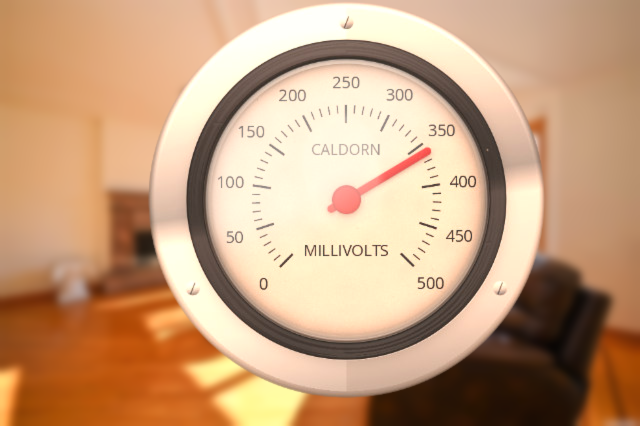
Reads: 360 mV
